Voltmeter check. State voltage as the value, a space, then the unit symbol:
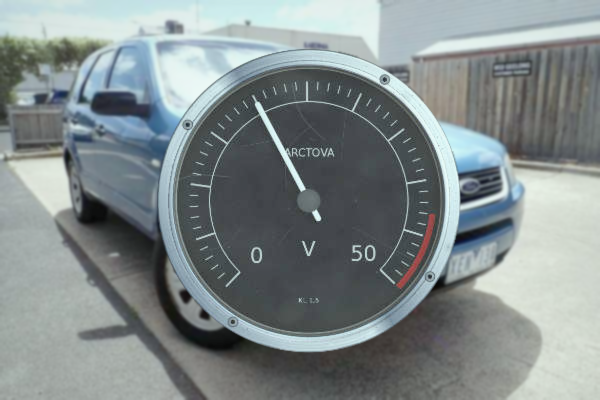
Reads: 20 V
